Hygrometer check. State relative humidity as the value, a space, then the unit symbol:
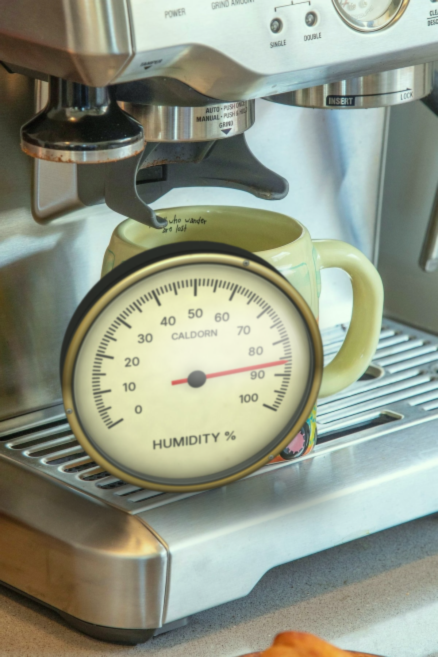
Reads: 85 %
